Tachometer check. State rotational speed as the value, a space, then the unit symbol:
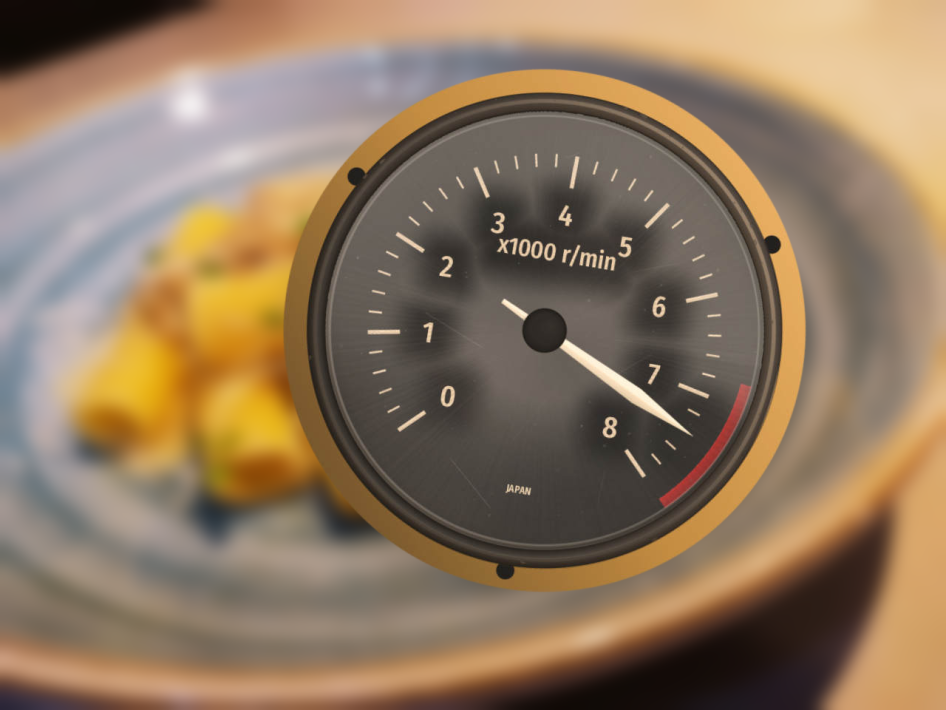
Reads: 7400 rpm
